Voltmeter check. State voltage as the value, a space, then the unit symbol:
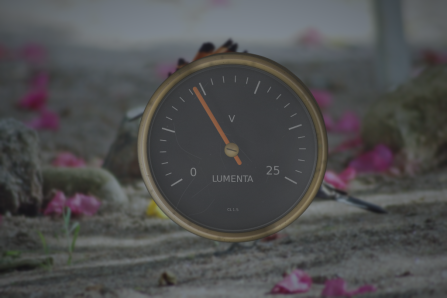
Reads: 9.5 V
